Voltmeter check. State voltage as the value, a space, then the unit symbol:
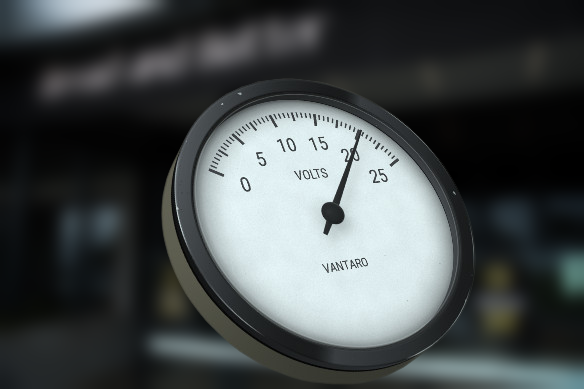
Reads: 20 V
